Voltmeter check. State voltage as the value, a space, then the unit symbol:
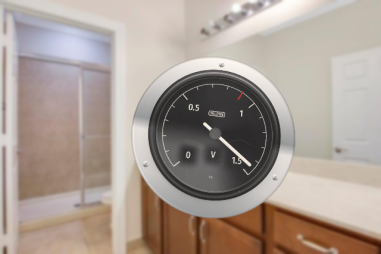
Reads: 1.45 V
